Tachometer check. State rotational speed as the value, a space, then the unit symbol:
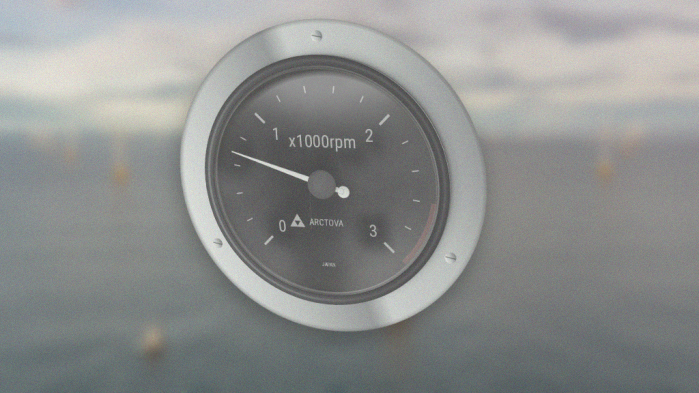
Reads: 700 rpm
